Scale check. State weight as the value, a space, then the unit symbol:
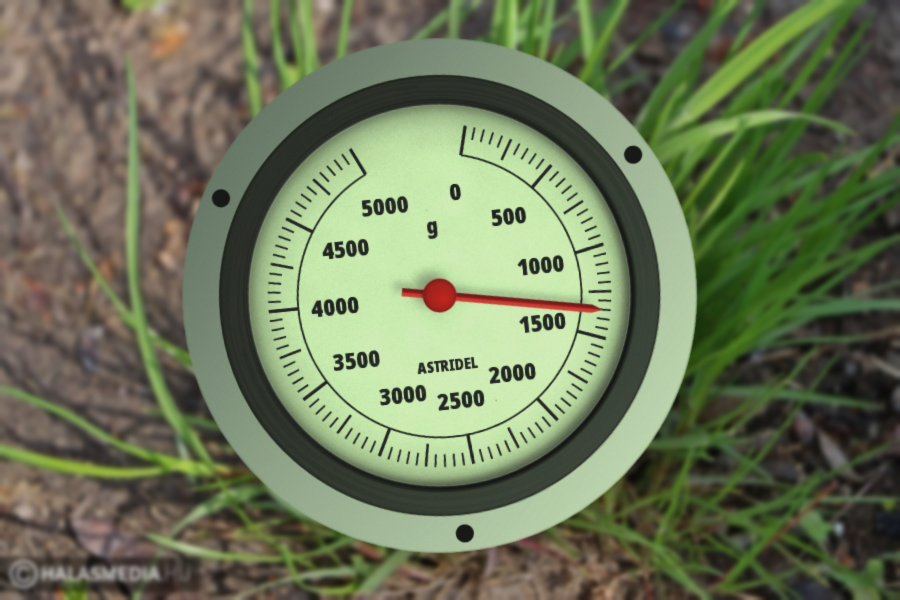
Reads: 1350 g
